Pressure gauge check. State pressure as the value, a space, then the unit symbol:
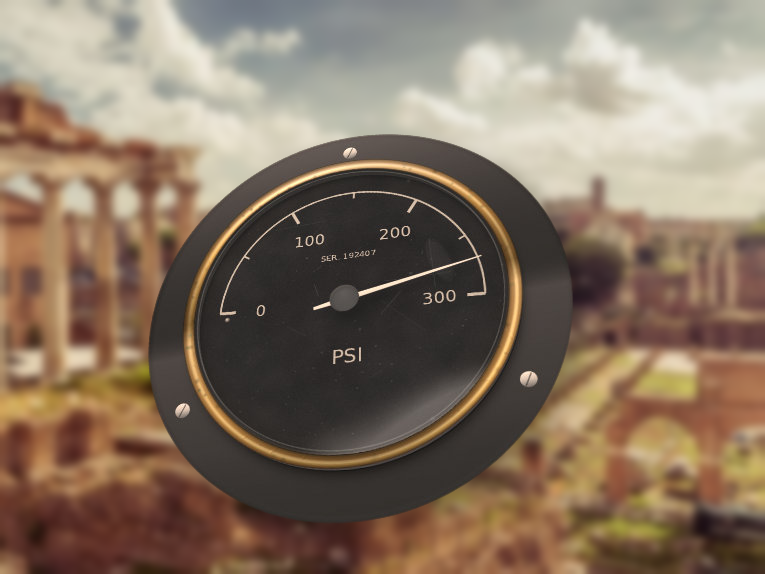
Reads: 275 psi
